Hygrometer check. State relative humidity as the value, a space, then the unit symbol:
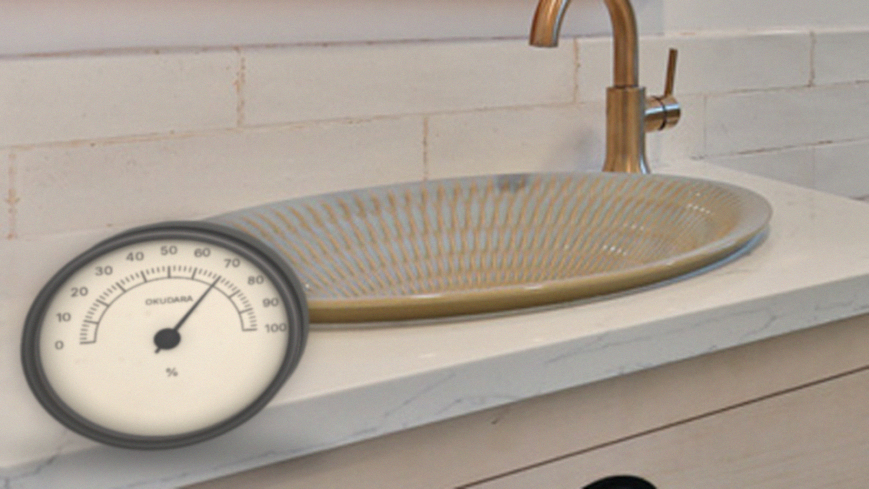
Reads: 70 %
